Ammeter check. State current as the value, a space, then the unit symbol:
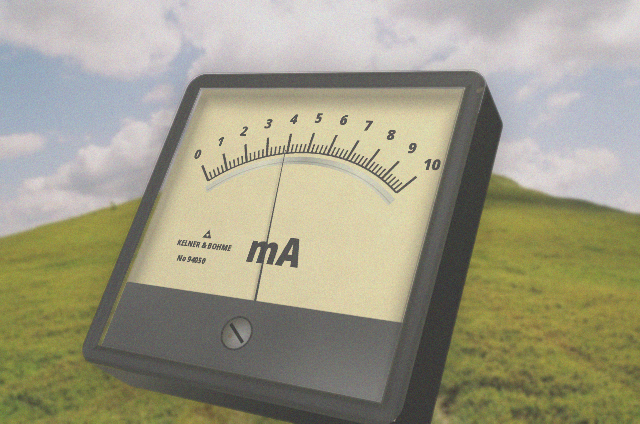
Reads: 4 mA
